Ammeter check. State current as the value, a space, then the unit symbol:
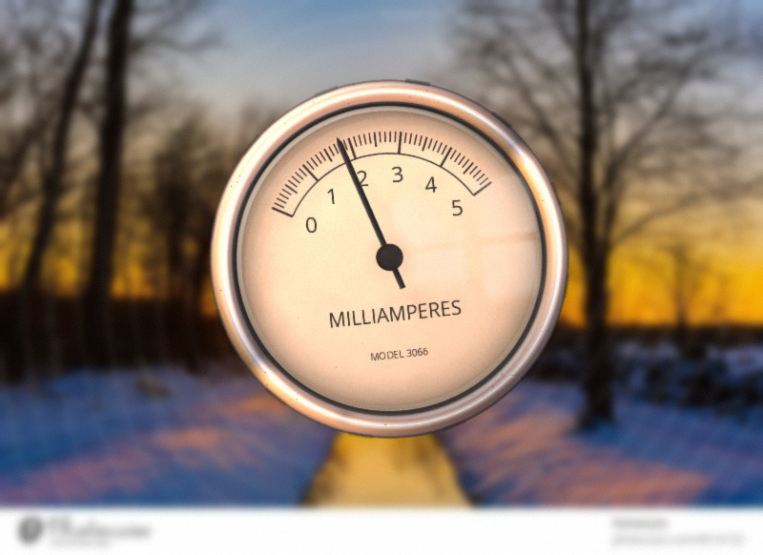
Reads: 1.8 mA
